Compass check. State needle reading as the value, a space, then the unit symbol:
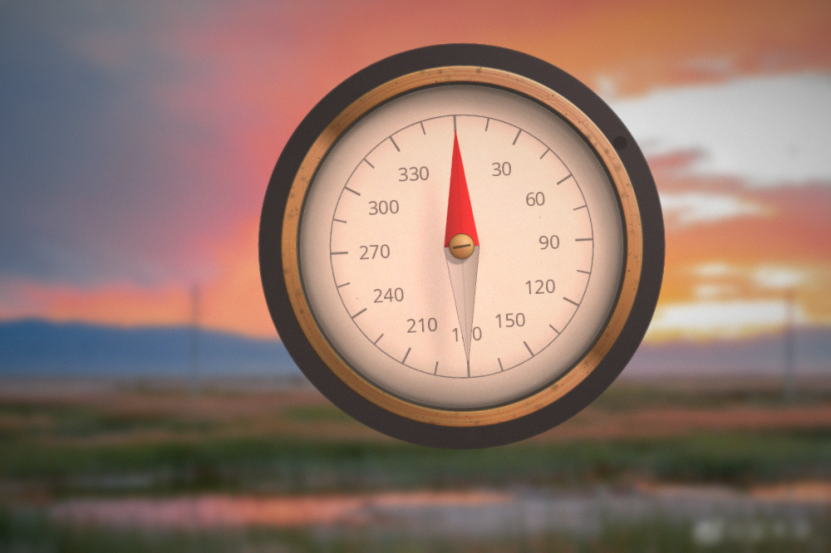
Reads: 0 °
